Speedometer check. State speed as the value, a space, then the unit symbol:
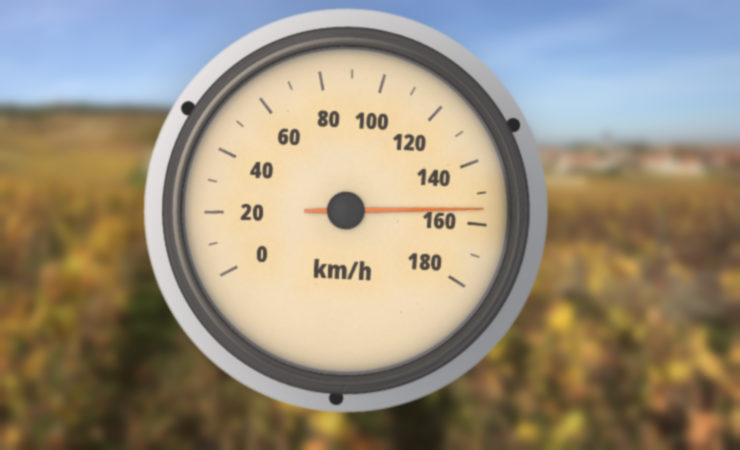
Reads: 155 km/h
